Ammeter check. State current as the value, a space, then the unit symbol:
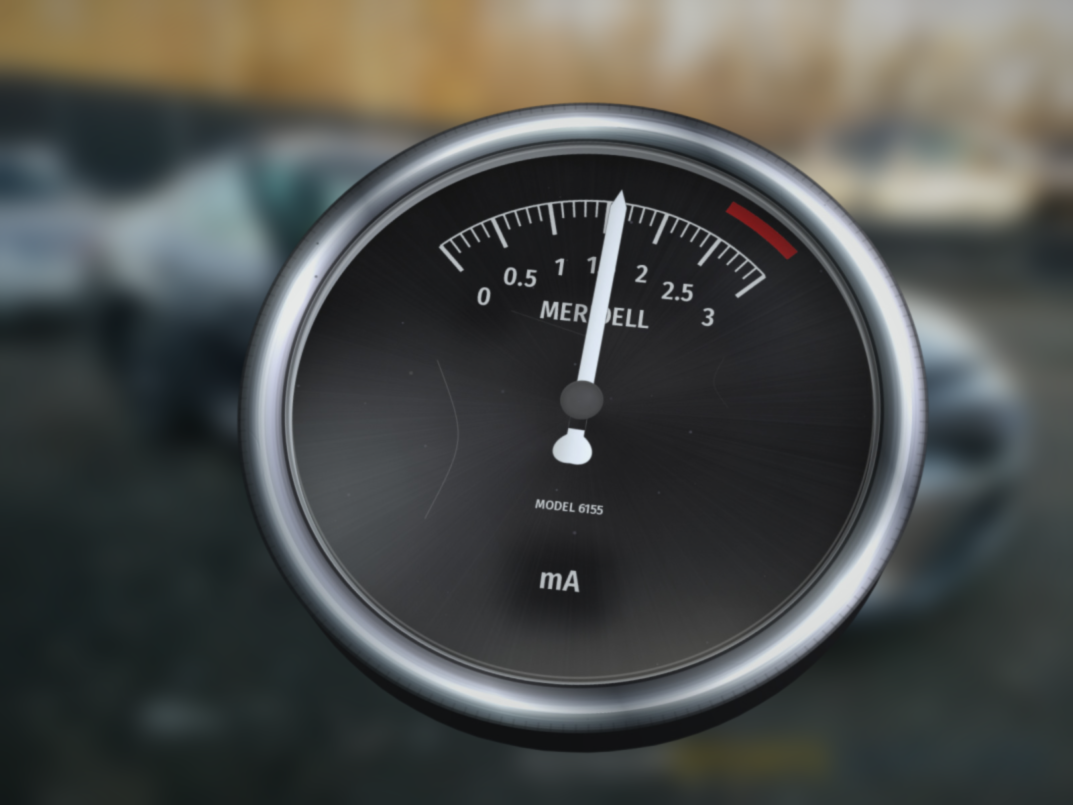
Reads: 1.6 mA
